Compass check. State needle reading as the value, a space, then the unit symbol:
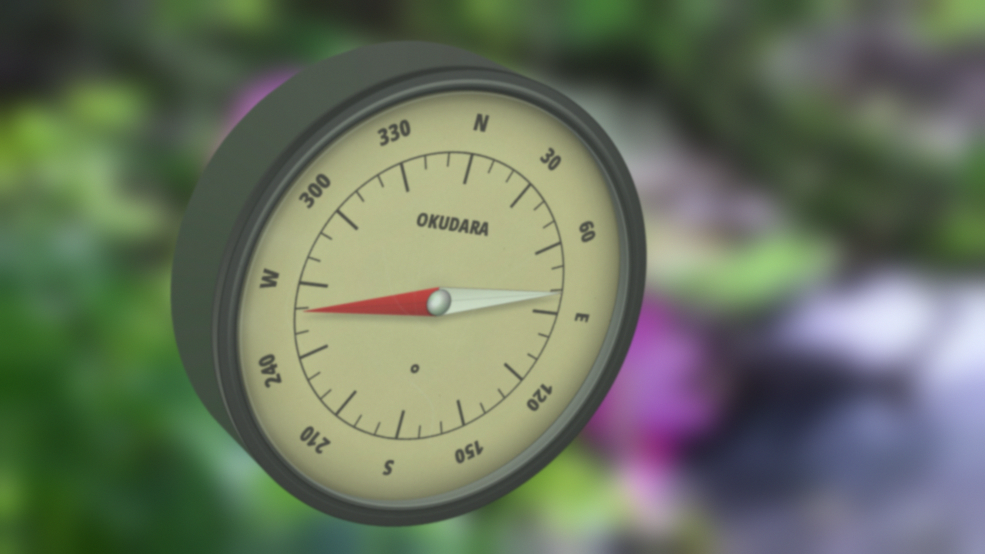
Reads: 260 °
